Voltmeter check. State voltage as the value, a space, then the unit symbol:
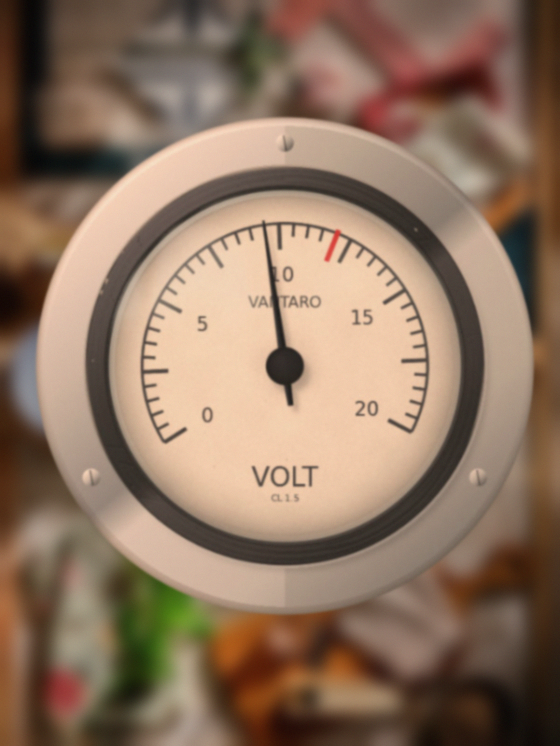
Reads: 9.5 V
